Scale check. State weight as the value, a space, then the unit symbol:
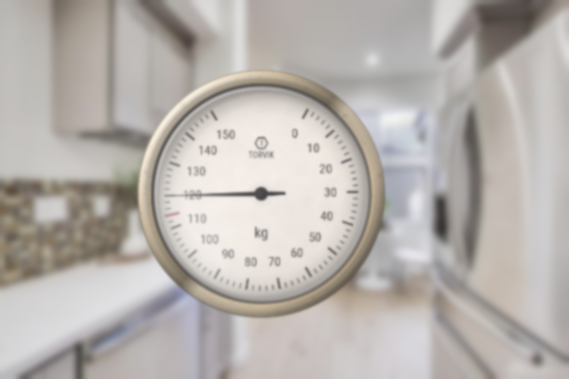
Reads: 120 kg
